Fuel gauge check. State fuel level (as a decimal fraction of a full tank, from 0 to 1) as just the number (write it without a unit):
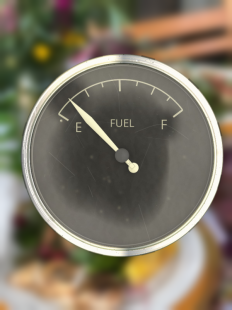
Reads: 0.125
